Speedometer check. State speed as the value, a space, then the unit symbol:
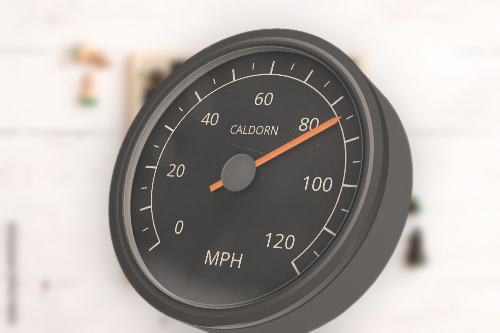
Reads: 85 mph
